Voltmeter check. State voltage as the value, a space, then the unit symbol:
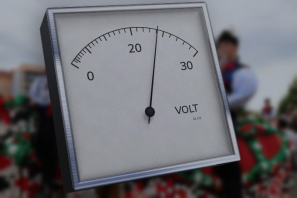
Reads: 24 V
